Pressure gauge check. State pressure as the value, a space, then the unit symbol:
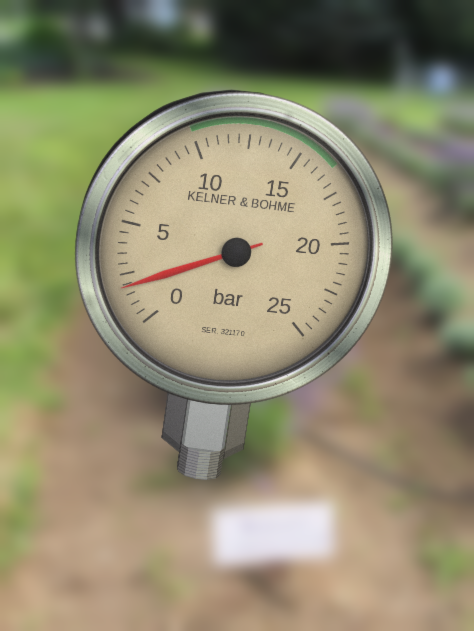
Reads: 2 bar
